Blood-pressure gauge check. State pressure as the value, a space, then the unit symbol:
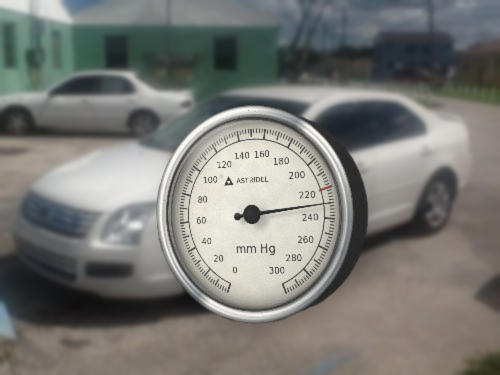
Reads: 230 mmHg
